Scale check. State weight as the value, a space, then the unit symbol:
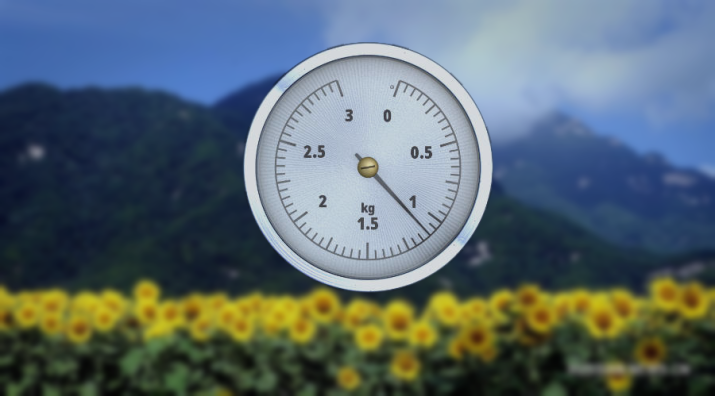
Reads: 1.1 kg
